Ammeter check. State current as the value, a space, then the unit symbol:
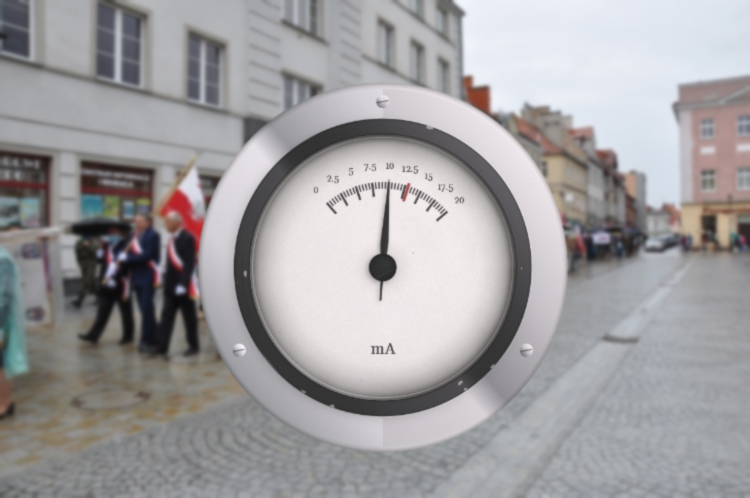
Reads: 10 mA
